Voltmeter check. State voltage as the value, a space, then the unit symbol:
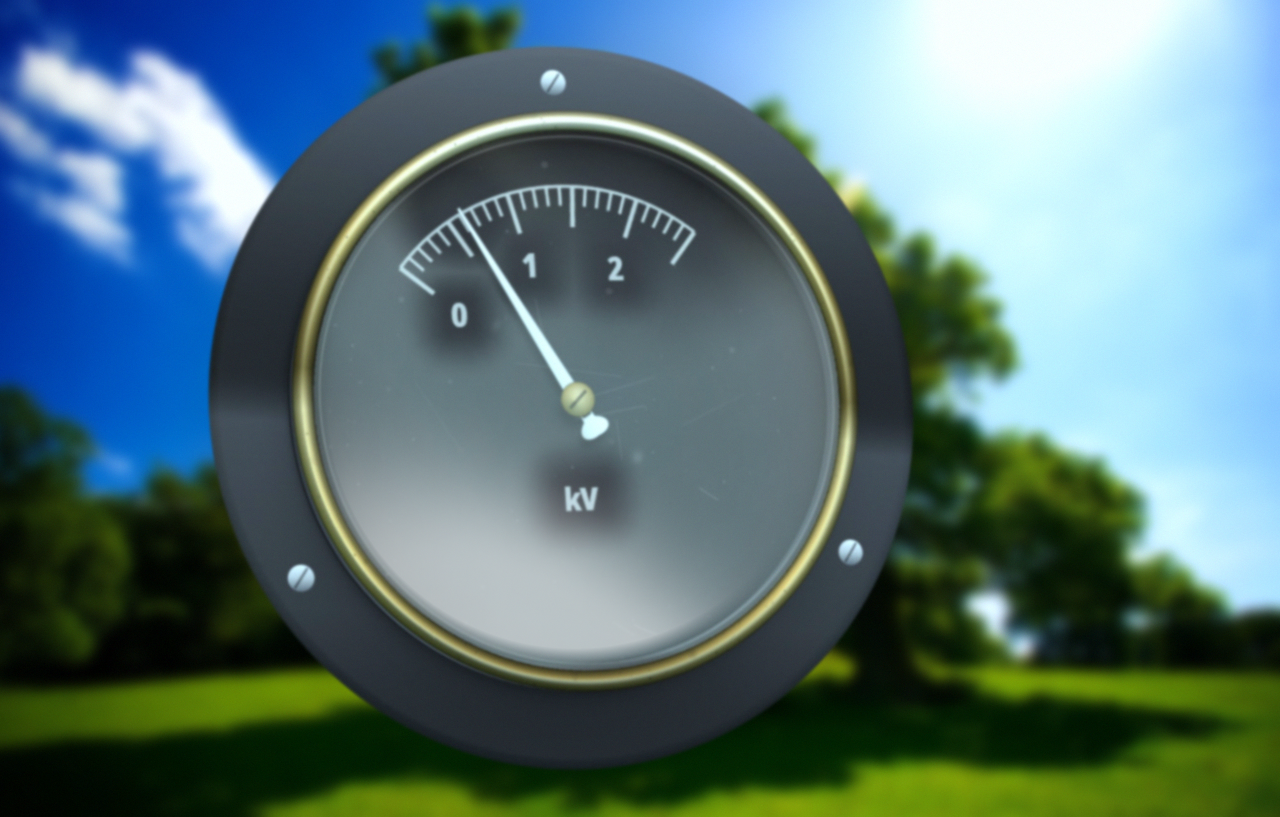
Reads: 0.6 kV
